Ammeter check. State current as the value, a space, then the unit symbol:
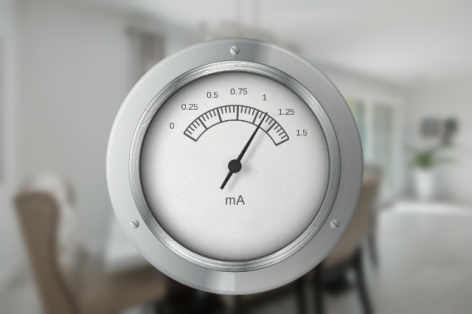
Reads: 1.1 mA
